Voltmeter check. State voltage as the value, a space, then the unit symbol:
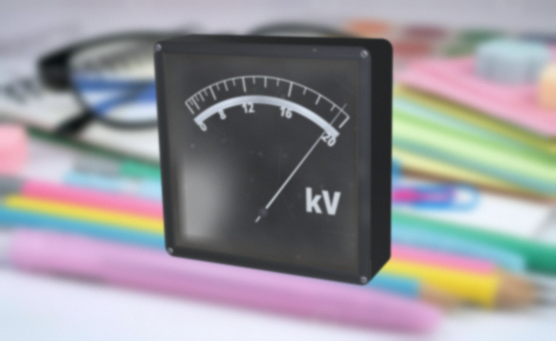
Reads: 19.5 kV
